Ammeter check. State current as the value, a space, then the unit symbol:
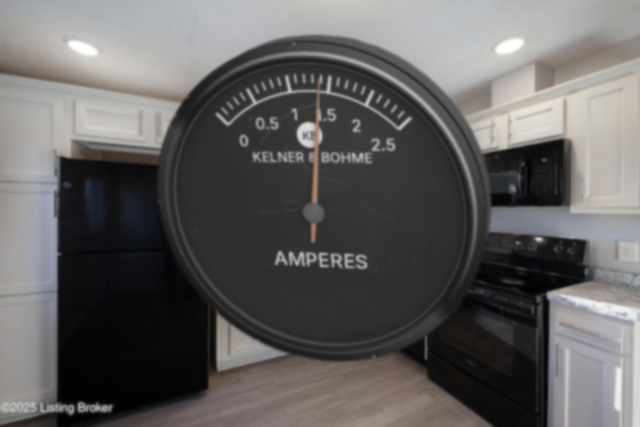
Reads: 1.4 A
